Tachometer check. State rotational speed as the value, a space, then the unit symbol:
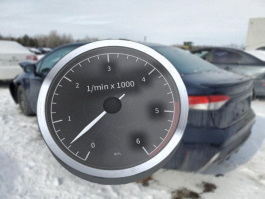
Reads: 400 rpm
